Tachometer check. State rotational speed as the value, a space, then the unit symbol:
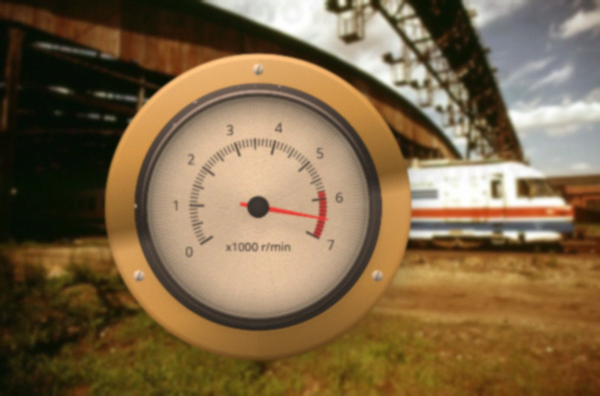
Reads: 6500 rpm
